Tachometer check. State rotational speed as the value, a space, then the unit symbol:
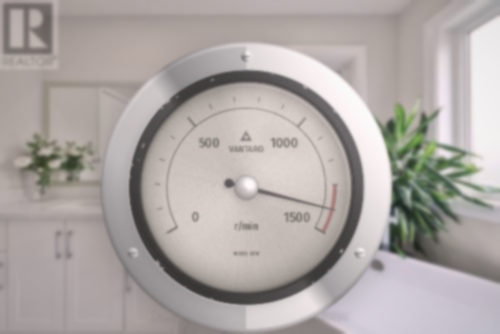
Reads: 1400 rpm
